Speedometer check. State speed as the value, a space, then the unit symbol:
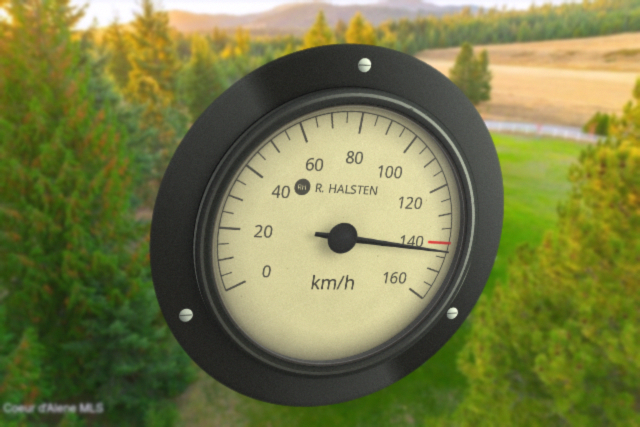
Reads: 142.5 km/h
